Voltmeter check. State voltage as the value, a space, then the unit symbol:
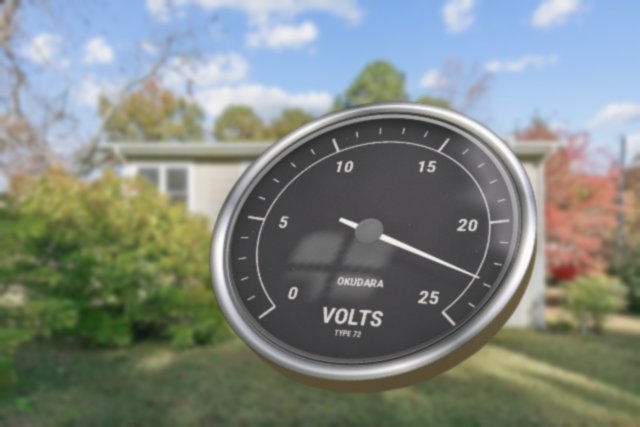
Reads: 23 V
